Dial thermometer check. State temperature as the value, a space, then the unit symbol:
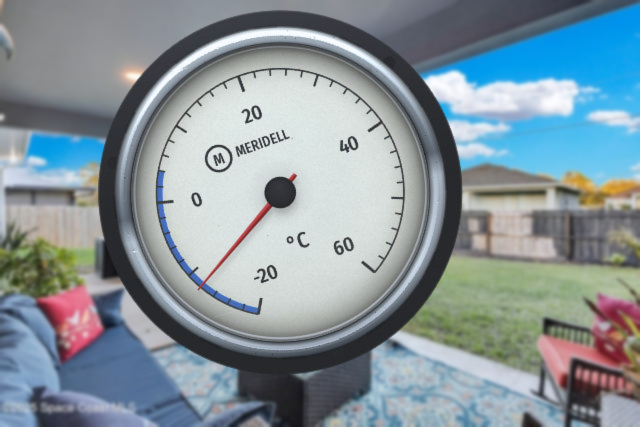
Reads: -12 °C
